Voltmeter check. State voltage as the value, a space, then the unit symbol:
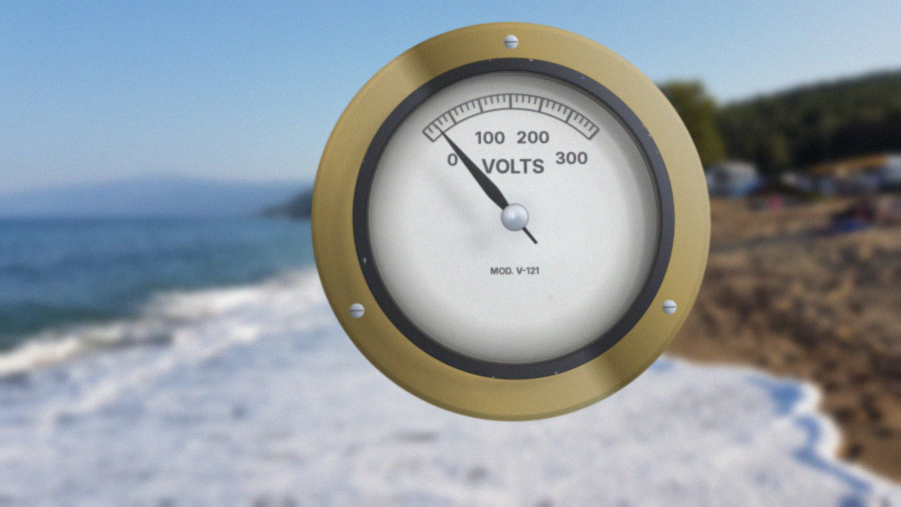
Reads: 20 V
